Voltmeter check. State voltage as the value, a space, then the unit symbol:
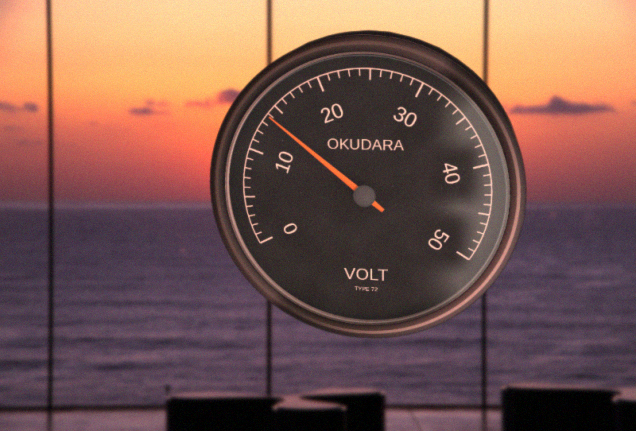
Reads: 14 V
